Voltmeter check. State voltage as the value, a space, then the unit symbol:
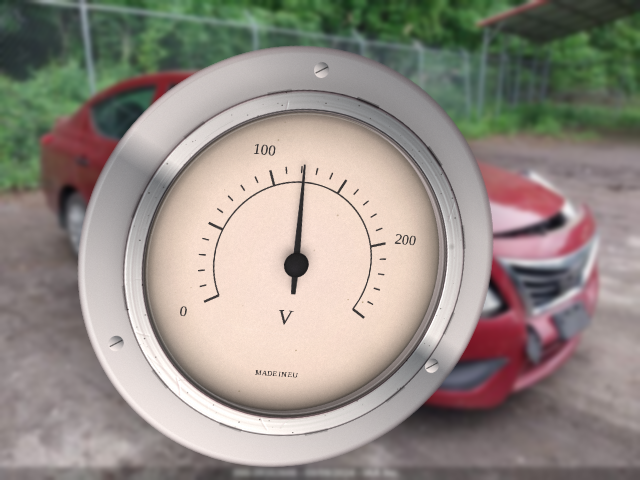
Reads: 120 V
